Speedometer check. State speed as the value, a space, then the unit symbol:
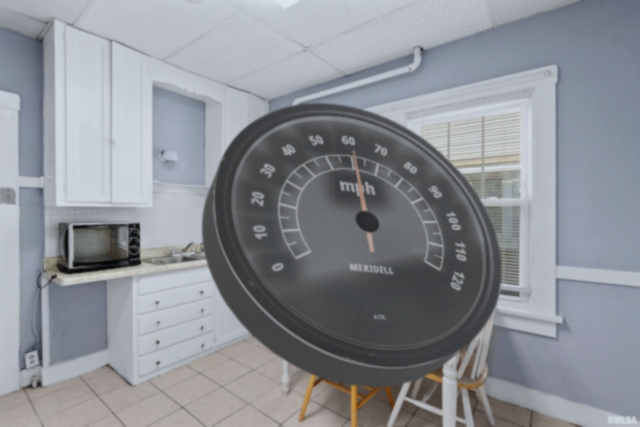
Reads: 60 mph
